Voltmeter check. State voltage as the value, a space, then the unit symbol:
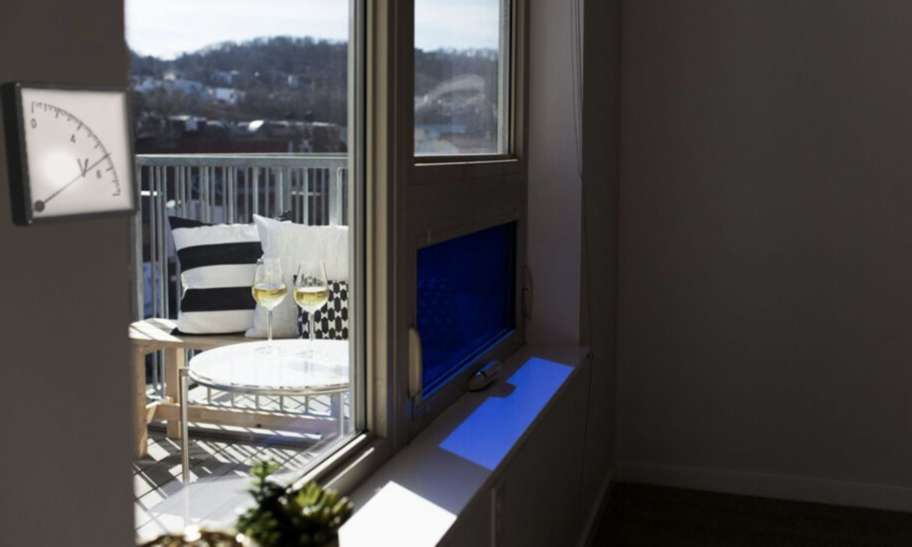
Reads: 7 V
